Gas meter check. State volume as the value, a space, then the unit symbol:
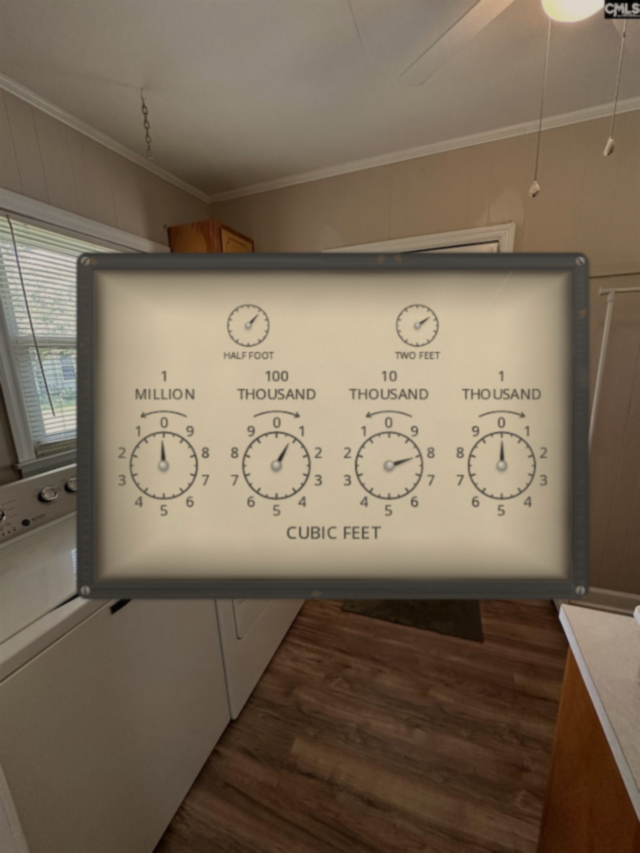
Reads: 8000 ft³
